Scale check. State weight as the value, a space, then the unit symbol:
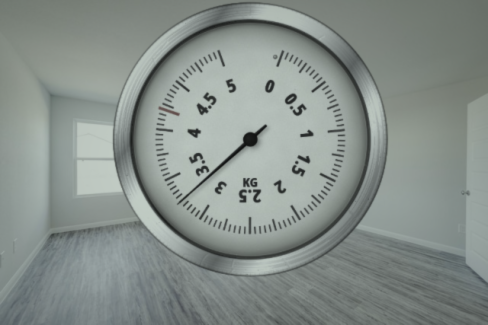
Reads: 3.25 kg
